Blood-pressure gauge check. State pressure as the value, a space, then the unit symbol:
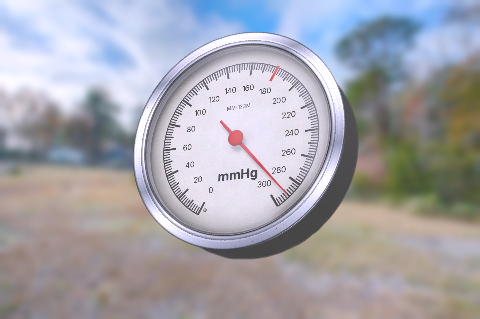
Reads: 290 mmHg
